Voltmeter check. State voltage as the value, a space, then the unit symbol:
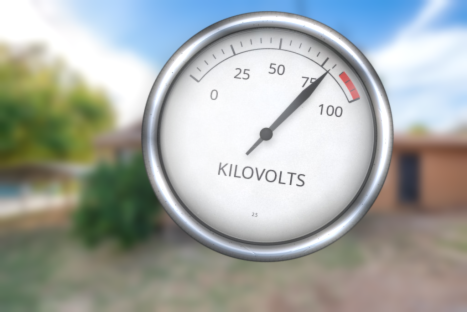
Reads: 80 kV
